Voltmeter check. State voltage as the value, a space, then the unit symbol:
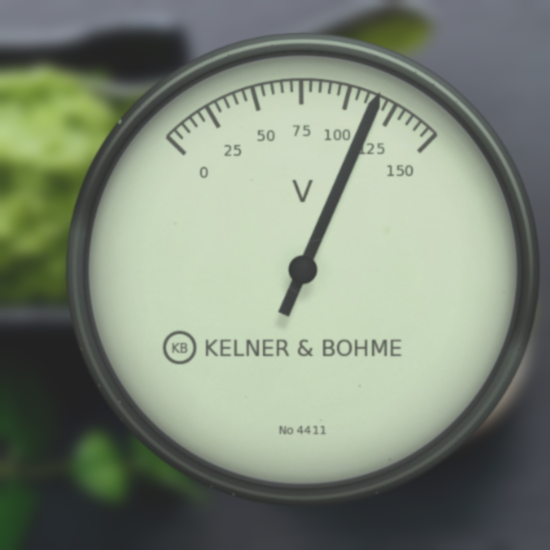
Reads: 115 V
